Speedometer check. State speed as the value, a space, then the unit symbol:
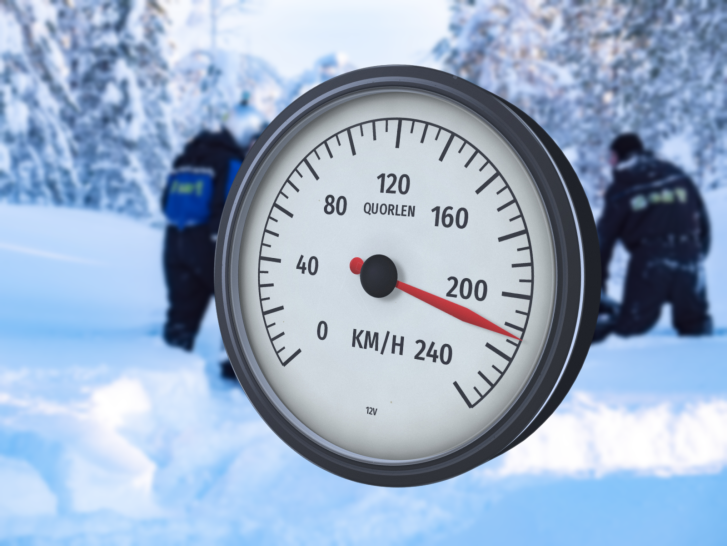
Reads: 212.5 km/h
